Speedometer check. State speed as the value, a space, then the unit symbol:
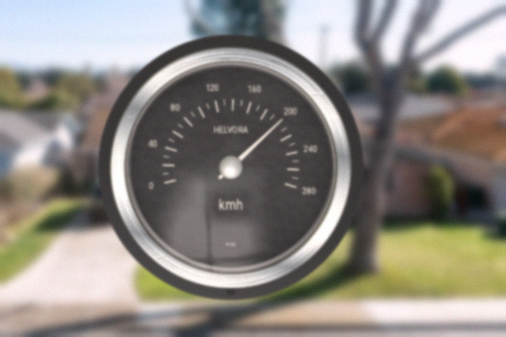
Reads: 200 km/h
